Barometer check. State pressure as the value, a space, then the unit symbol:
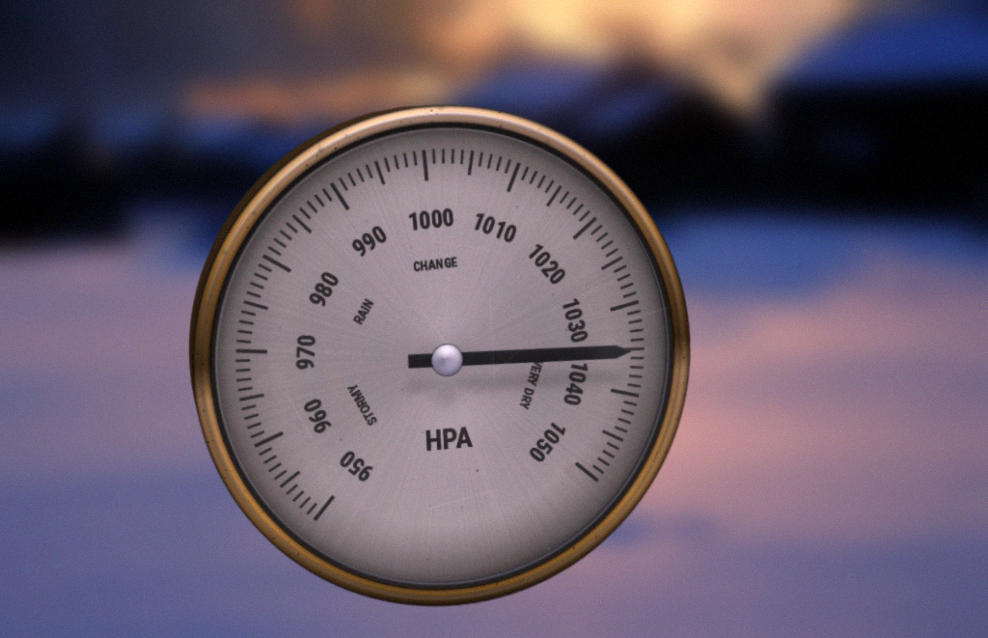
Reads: 1035 hPa
